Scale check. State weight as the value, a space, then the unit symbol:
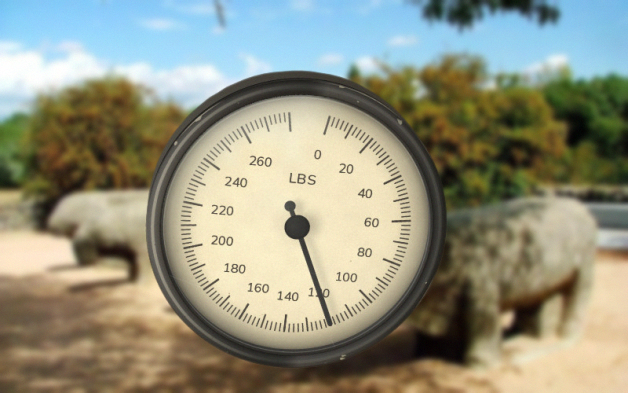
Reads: 120 lb
